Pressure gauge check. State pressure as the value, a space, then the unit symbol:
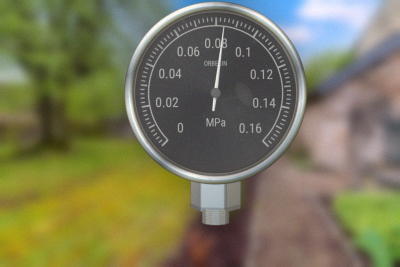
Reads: 0.084 MPa
